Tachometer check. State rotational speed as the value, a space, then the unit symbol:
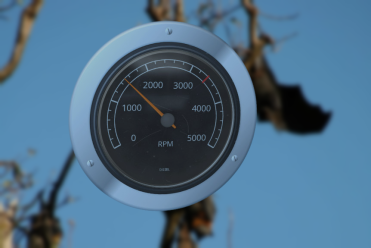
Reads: 1500 rpm
